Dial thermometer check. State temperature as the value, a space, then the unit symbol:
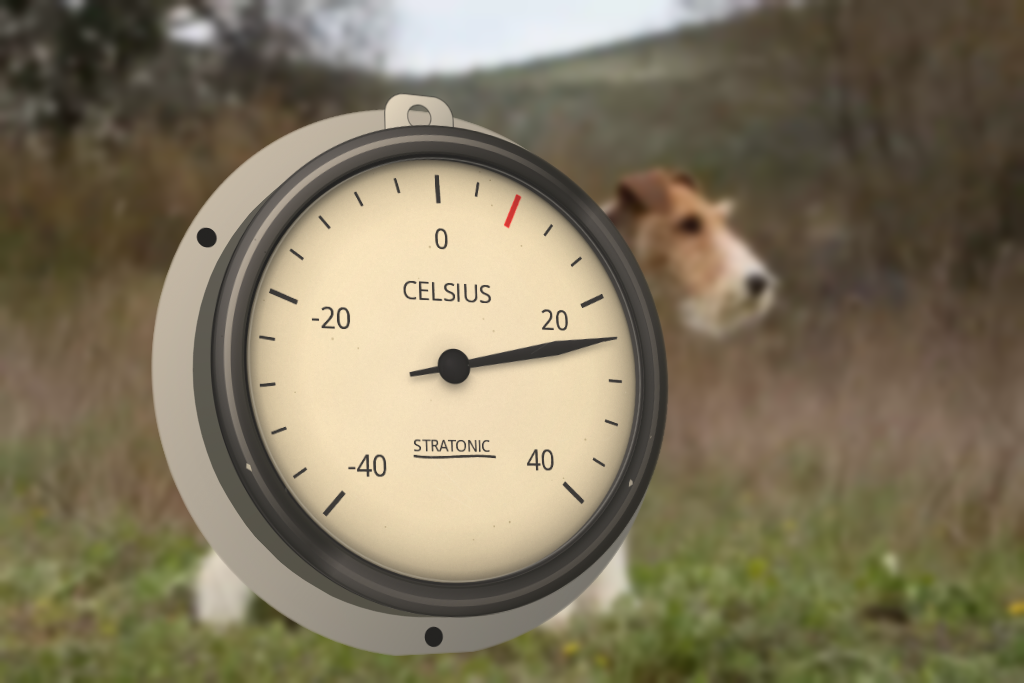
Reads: 24 °C
